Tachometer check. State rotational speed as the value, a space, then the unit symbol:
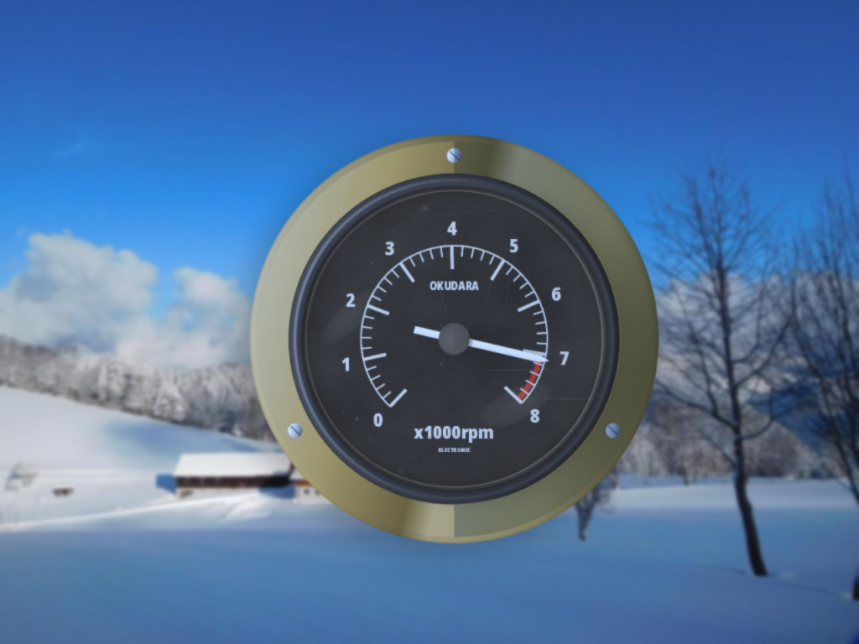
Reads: 7100 rpm
